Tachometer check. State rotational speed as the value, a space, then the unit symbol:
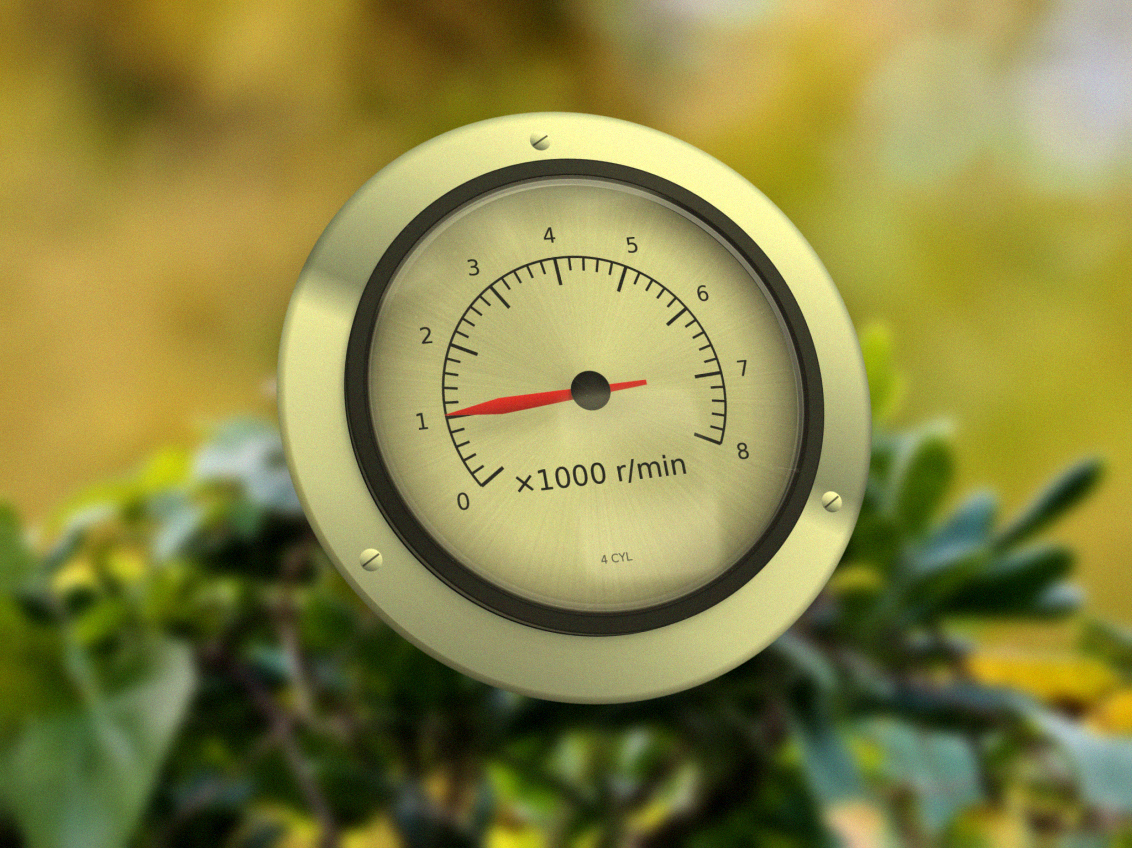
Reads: 1000 rpm
